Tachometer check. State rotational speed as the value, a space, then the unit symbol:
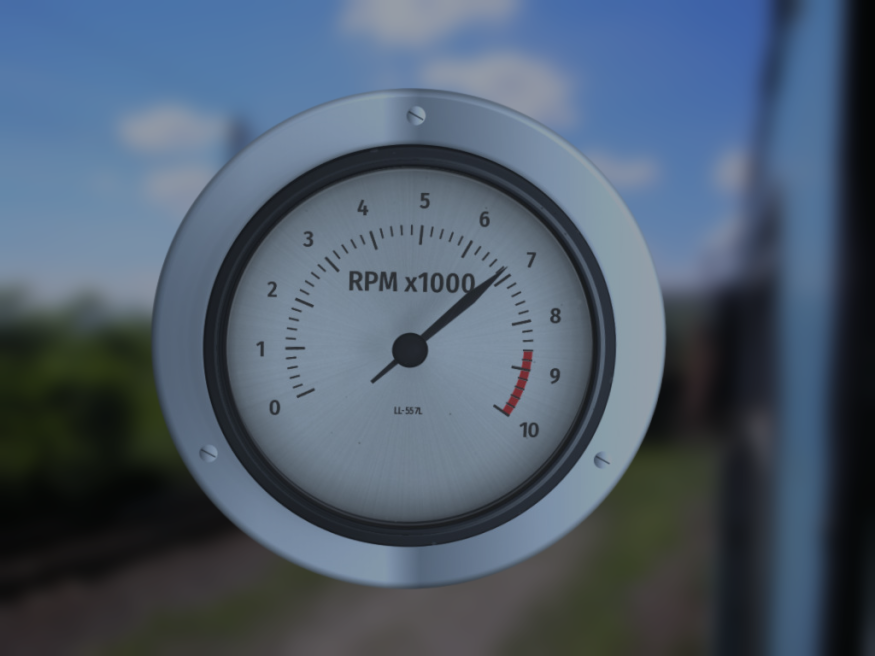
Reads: 6800 rpm
